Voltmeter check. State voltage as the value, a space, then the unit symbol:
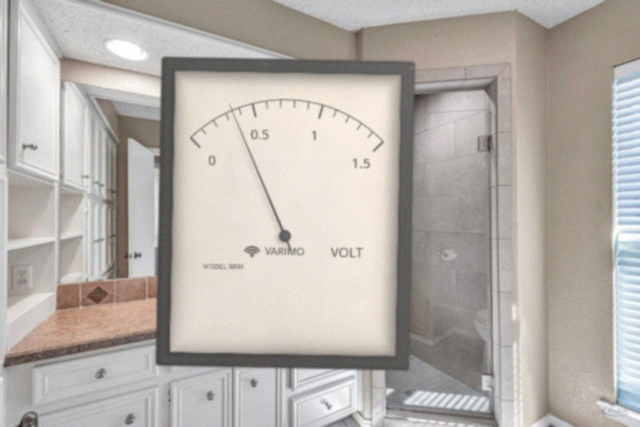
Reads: 0.35 V
